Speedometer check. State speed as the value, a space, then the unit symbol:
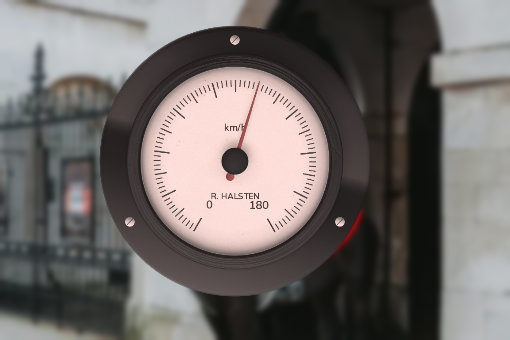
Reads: 100 km/h
